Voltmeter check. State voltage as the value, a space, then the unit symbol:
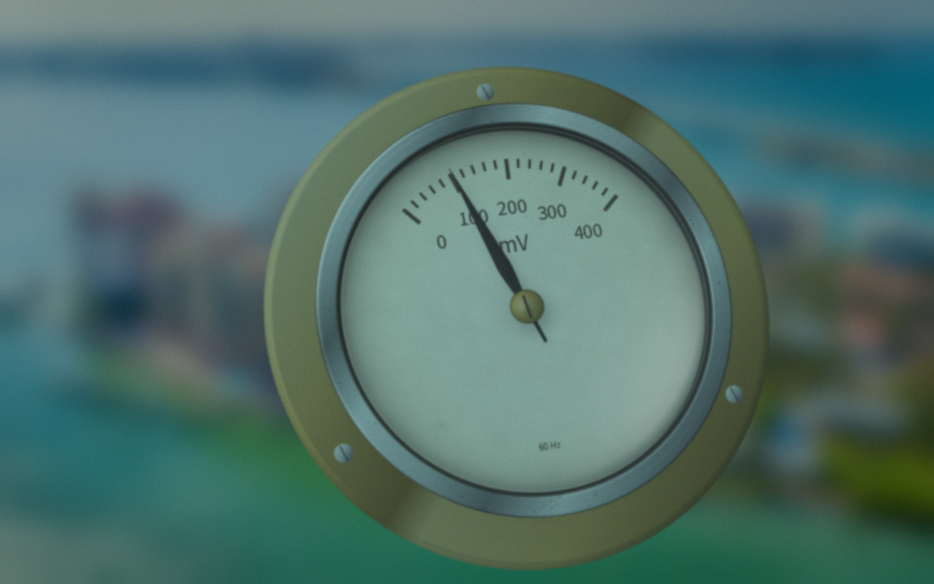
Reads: 100 mV
